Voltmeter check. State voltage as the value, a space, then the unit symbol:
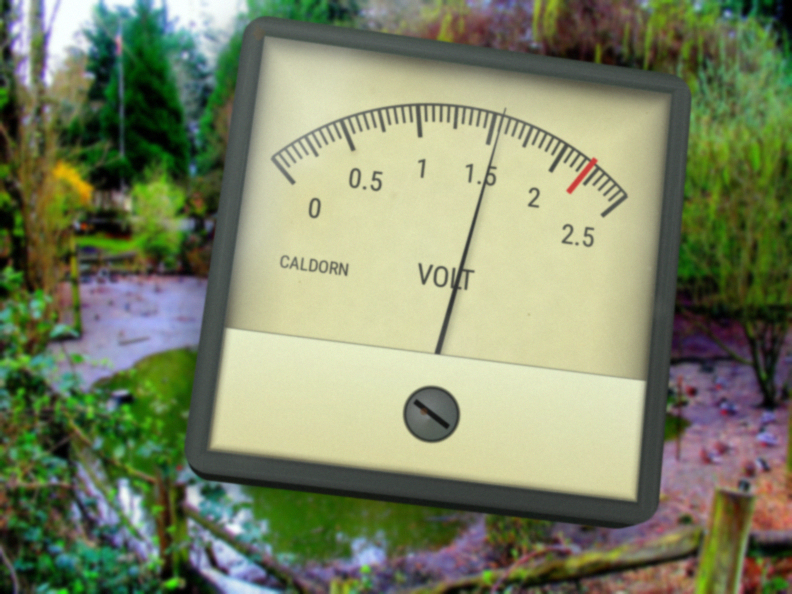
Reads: 1.55 V
